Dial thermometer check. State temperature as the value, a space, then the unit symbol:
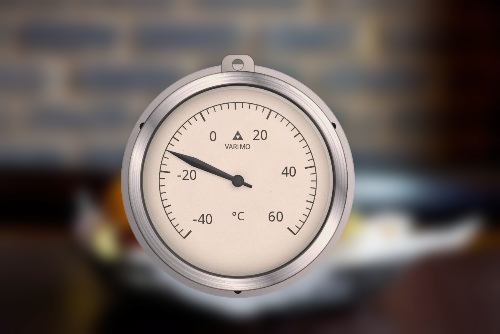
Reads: -14 °C
